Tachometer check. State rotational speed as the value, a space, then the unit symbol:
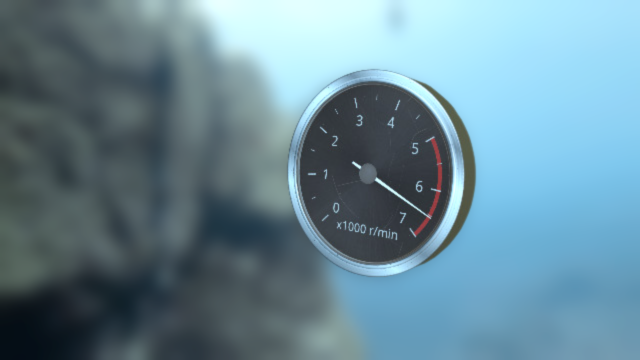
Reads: 6500 rpm
